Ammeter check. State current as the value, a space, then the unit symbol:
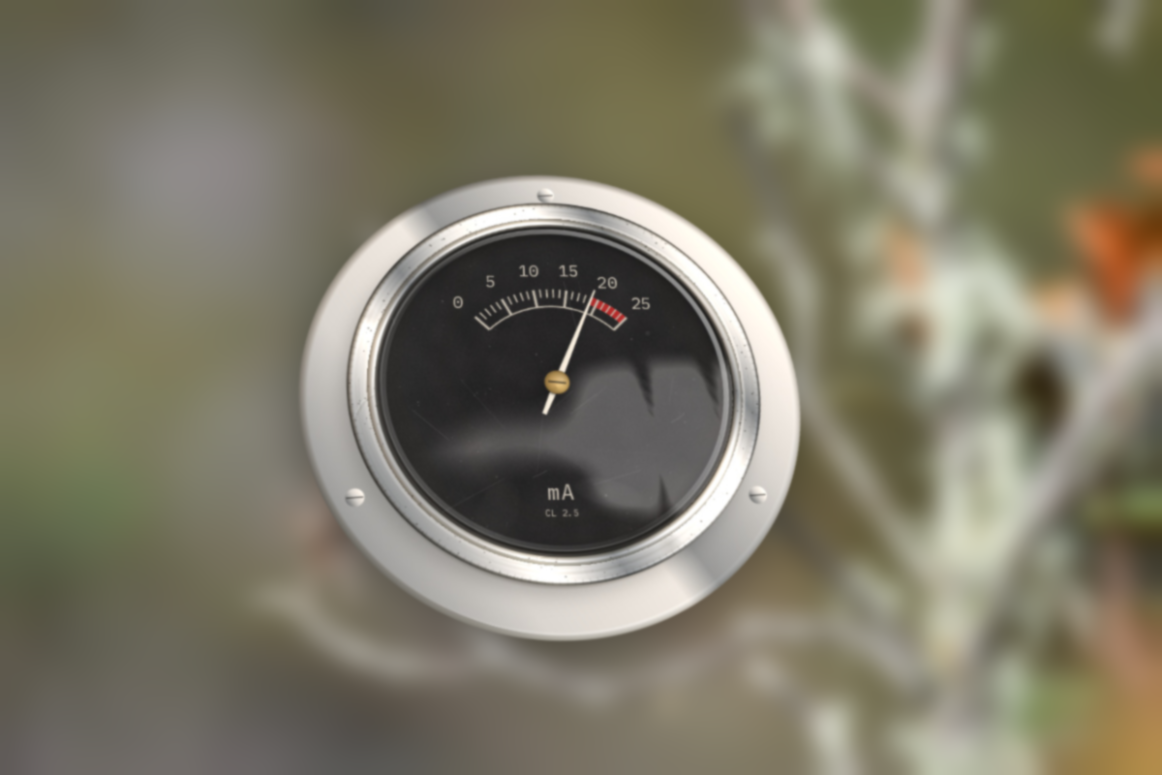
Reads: 19 mA
